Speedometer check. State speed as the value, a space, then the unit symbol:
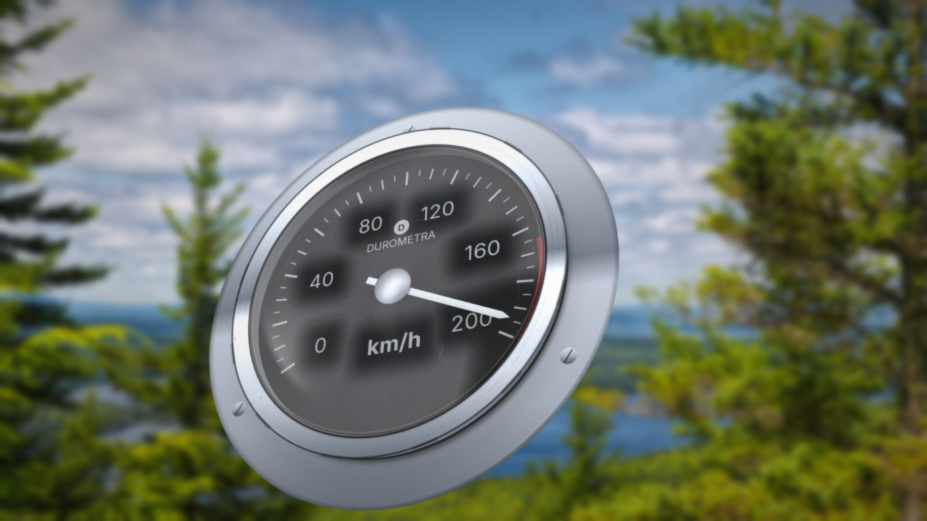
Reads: 195 km/h
